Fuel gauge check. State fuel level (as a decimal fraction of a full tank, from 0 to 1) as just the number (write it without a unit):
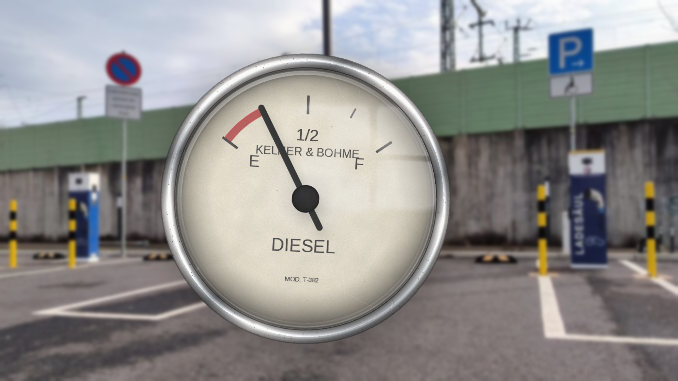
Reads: 0.25
